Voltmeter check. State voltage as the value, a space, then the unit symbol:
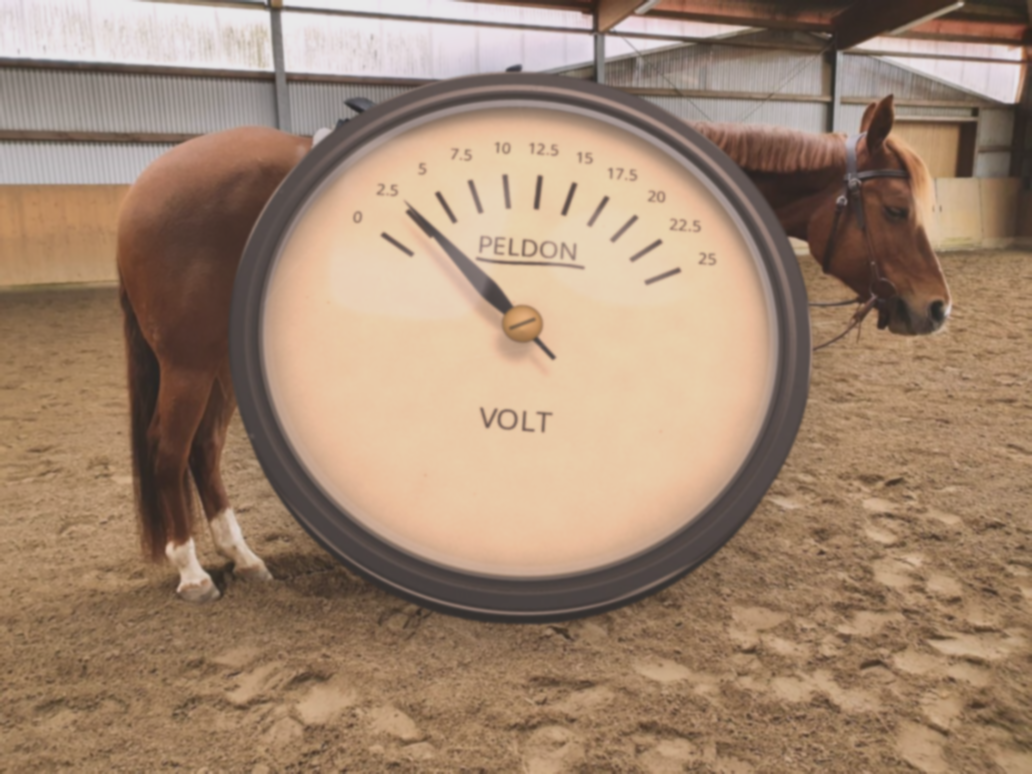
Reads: 2.5 V
